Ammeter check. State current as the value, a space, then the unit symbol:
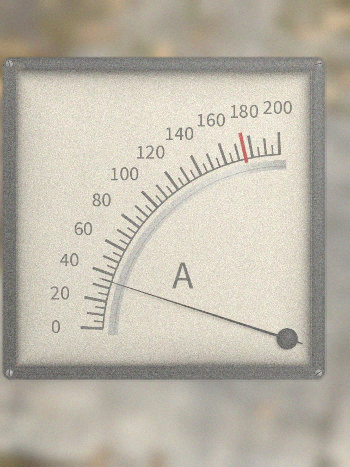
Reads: 35 A
